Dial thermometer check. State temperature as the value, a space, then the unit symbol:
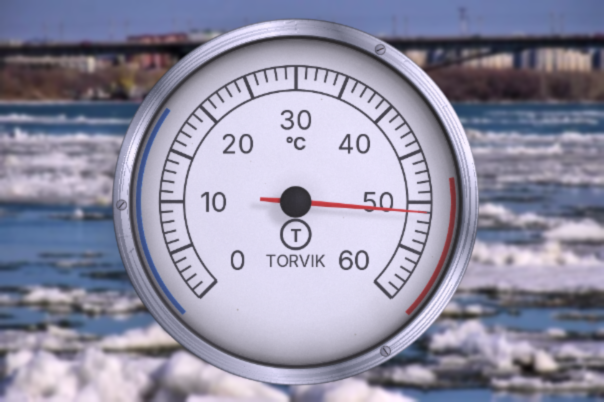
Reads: 51 °C
